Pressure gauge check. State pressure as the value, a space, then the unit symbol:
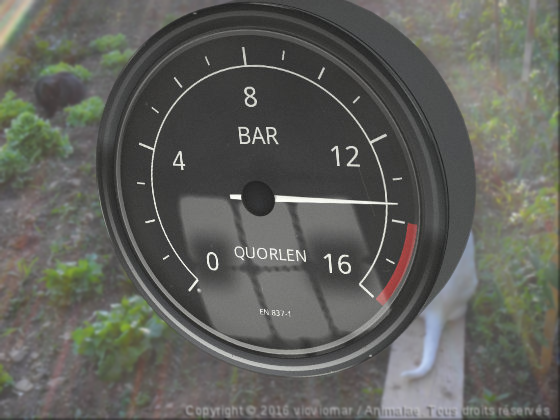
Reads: 13.5 bar
